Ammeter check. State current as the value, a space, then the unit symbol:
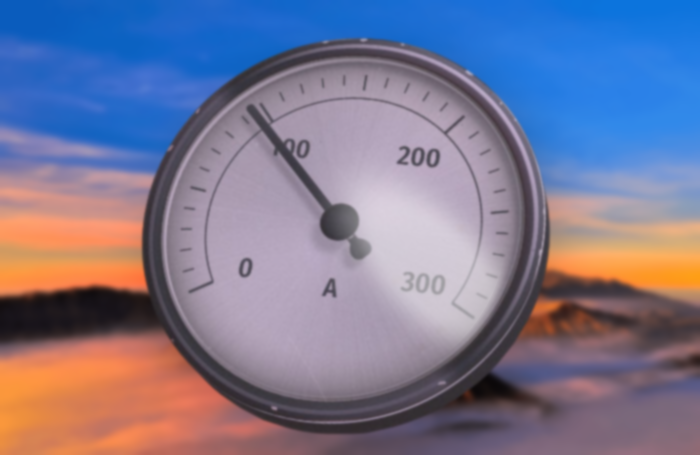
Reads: 95 A
